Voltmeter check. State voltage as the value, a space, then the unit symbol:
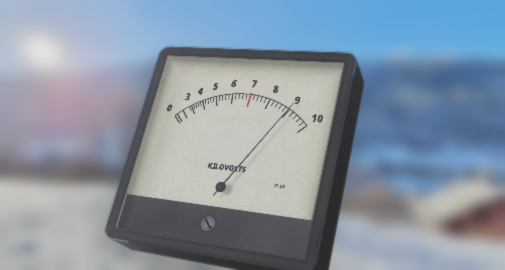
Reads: 9 kV
